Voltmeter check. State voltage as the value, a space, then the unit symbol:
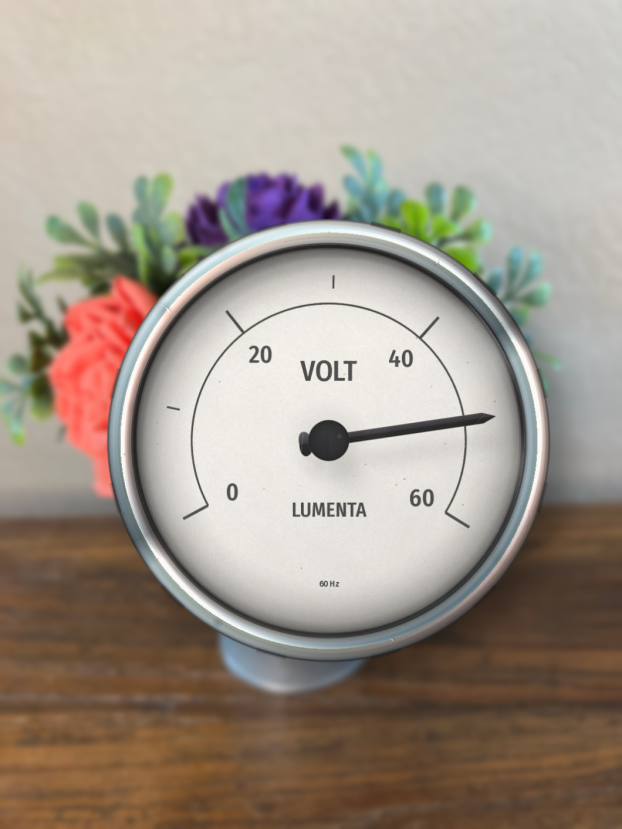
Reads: 50 V
